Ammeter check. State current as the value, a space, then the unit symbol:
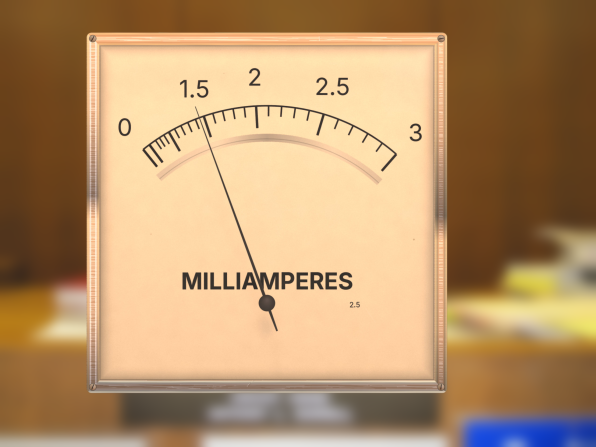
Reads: 1.45 mA
